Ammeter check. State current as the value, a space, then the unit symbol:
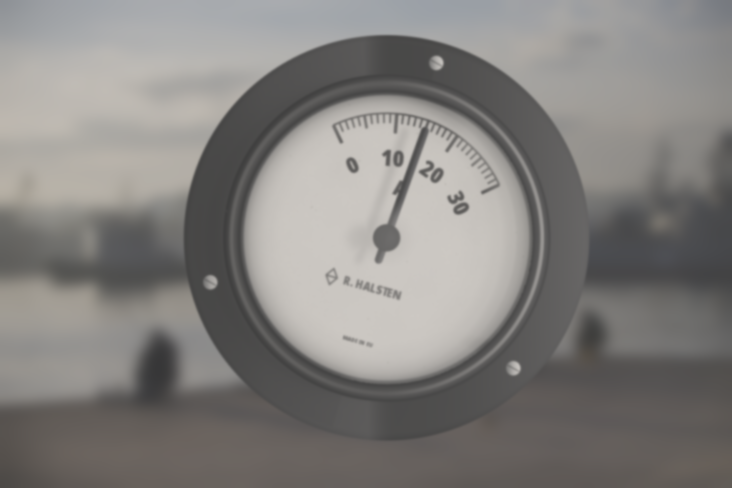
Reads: 15 A
